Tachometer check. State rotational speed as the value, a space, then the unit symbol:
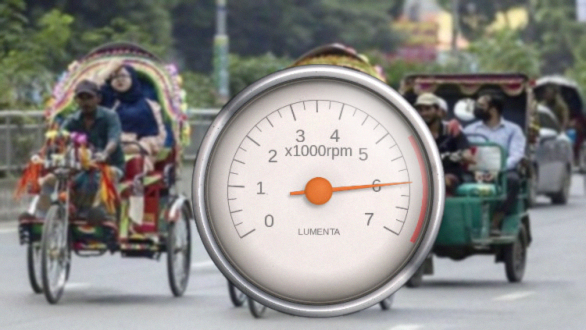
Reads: 6000 rpm
